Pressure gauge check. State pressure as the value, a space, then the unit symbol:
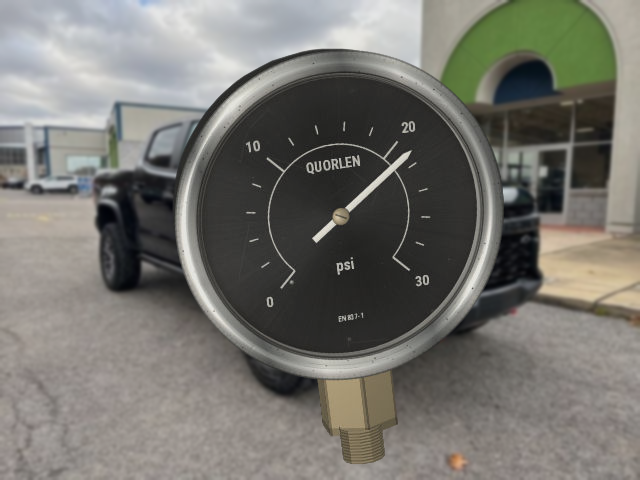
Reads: 21 psi
